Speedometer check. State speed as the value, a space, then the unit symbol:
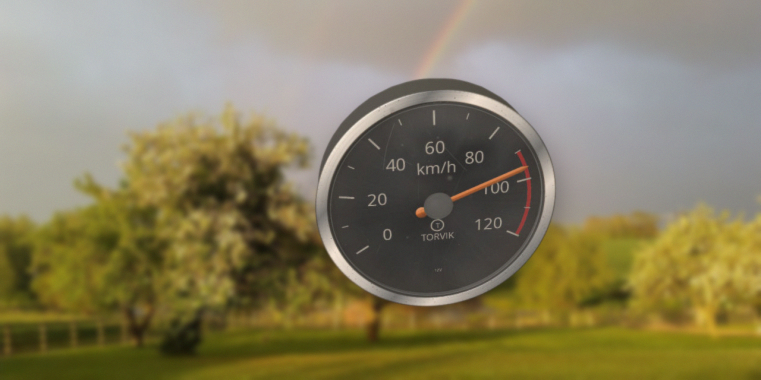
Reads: 95 km/h
